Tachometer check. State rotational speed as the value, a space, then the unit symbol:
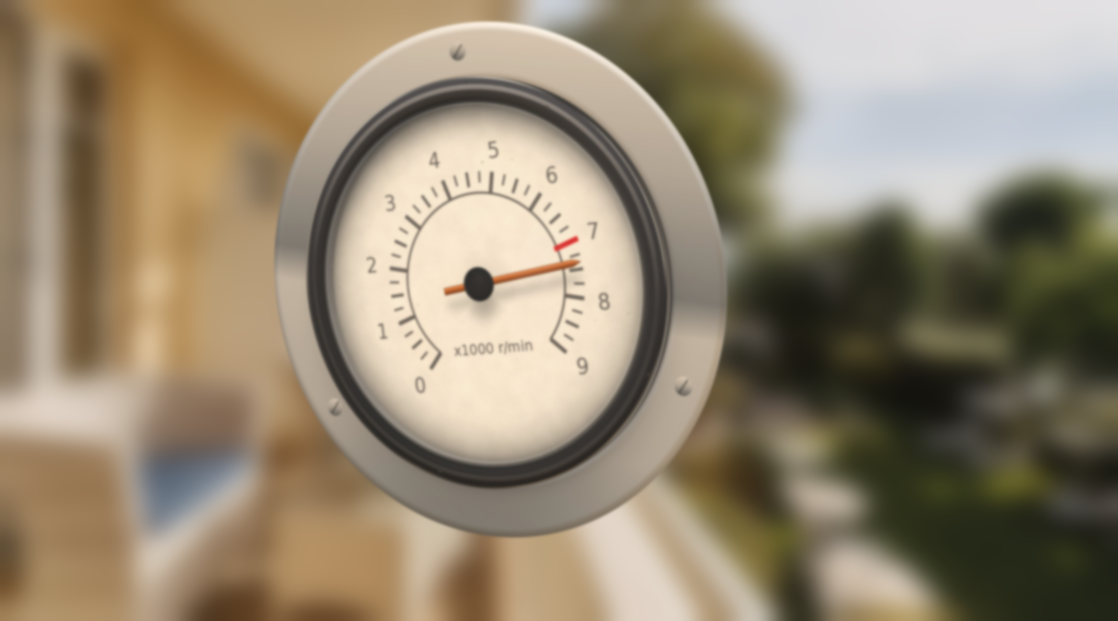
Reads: 7375 rpm
